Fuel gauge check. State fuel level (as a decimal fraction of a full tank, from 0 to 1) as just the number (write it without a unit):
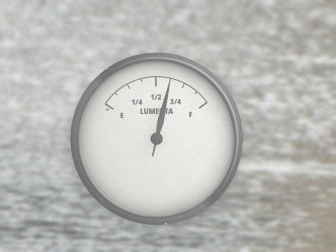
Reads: 0.625
